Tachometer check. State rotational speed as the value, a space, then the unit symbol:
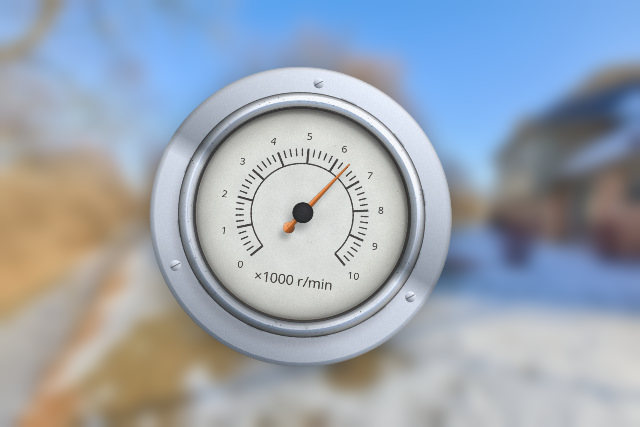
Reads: 6400 rpm
